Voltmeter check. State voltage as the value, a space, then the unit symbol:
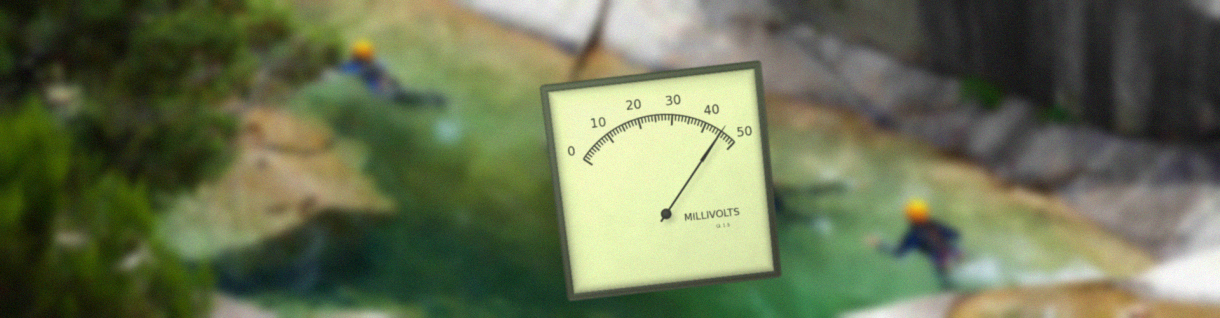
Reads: 45 mV
